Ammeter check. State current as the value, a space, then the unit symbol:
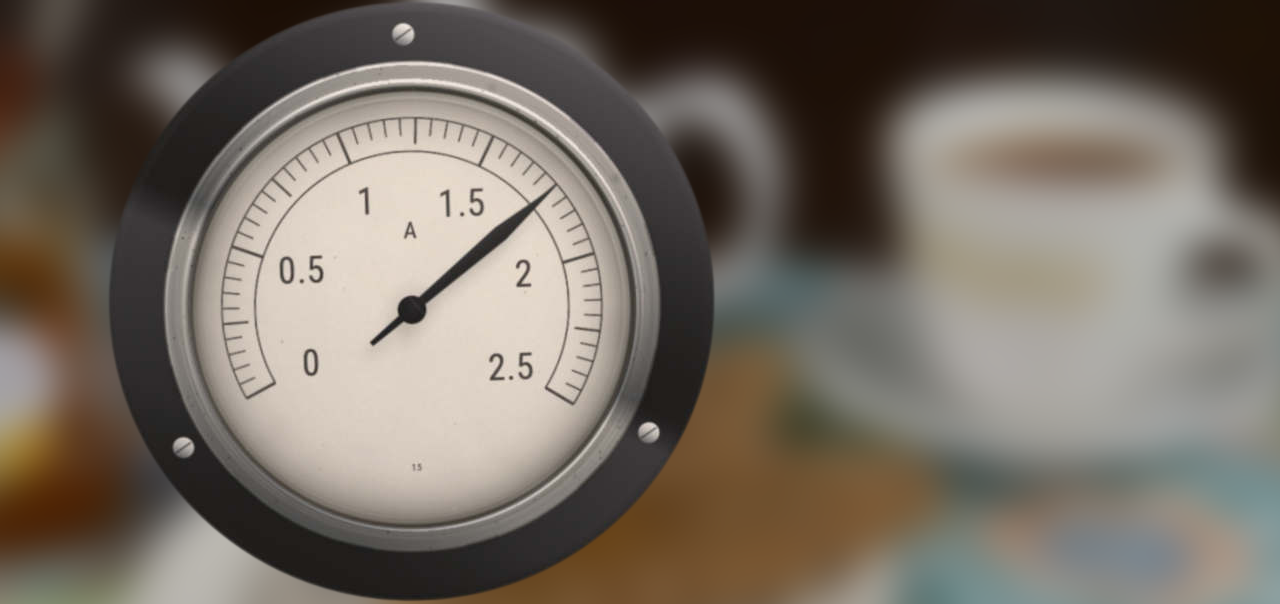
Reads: 1.75 A
